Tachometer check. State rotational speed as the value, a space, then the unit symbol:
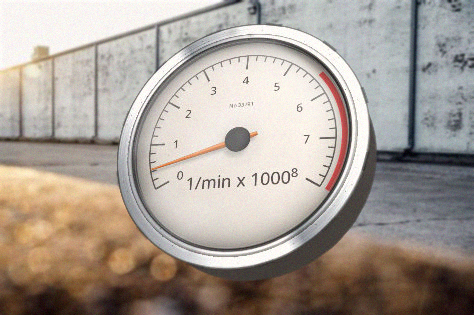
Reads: 400 rpm
